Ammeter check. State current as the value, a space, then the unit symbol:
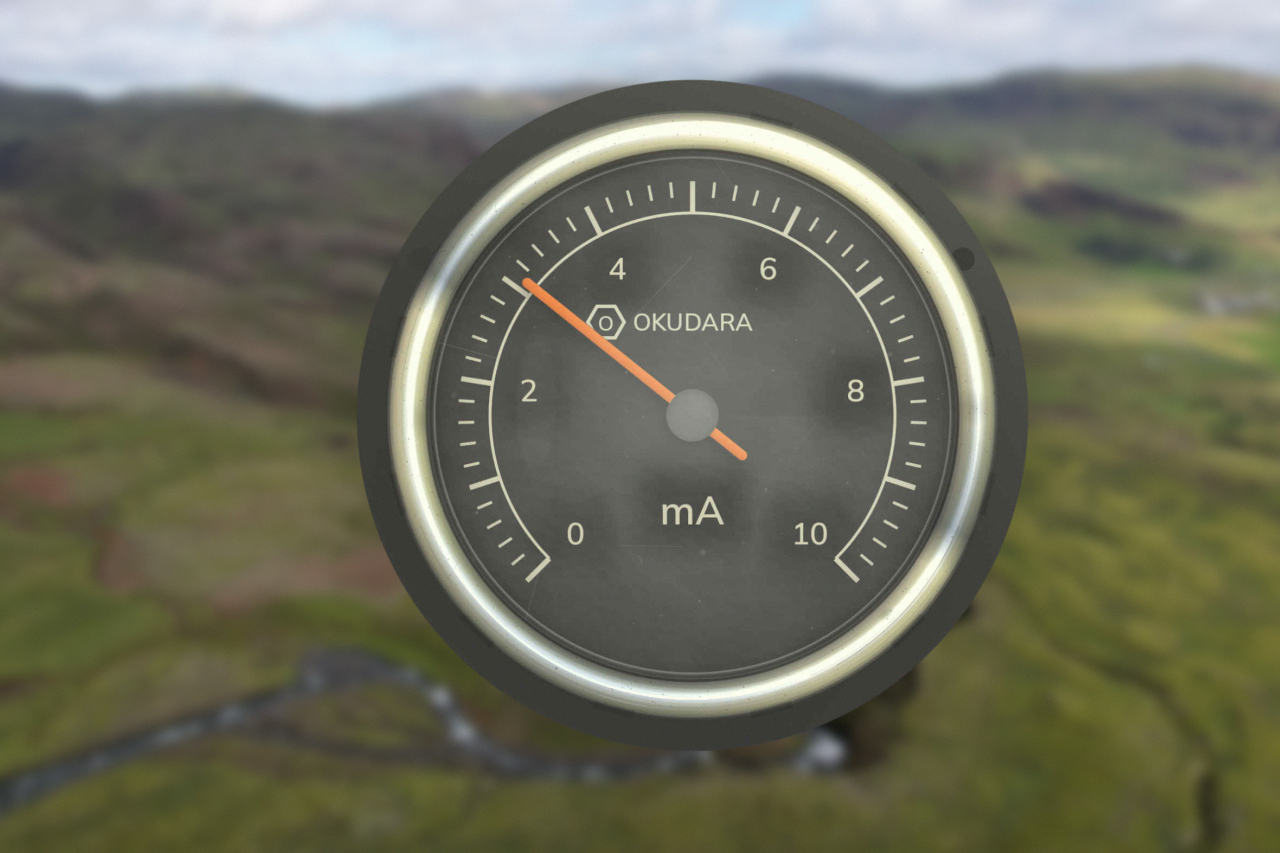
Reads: 3.1 mA
